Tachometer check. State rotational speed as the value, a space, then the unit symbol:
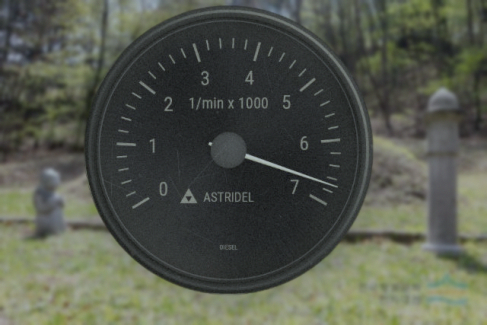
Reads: 6700 rpm
